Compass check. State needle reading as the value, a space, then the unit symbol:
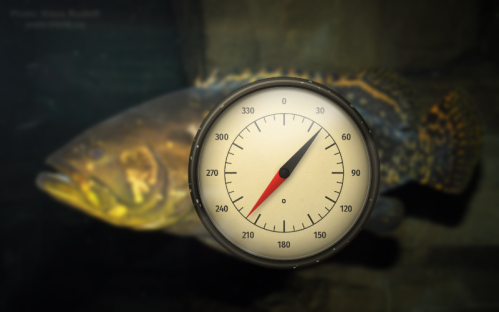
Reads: 220 °
